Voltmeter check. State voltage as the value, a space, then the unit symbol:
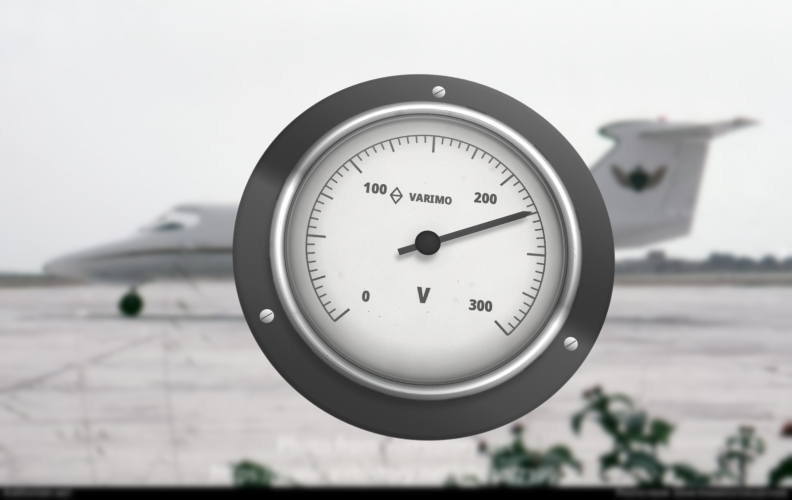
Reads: 225 V
